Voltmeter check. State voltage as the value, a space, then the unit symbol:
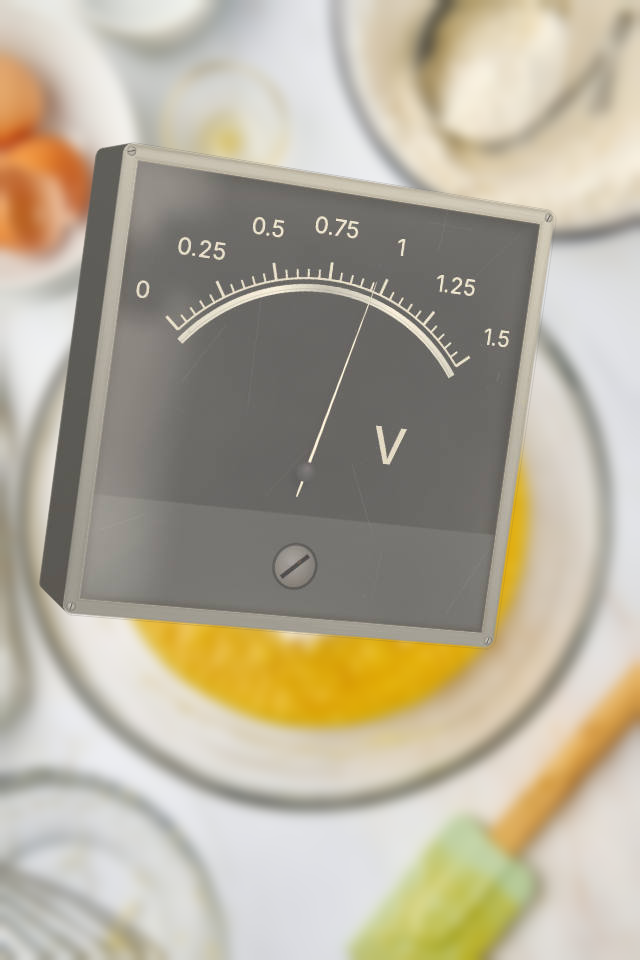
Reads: 0.95 V
